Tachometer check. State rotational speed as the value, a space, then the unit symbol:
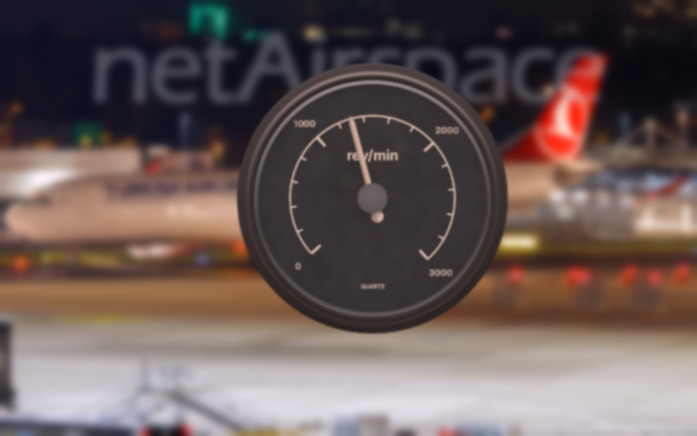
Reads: 1300 rpm
